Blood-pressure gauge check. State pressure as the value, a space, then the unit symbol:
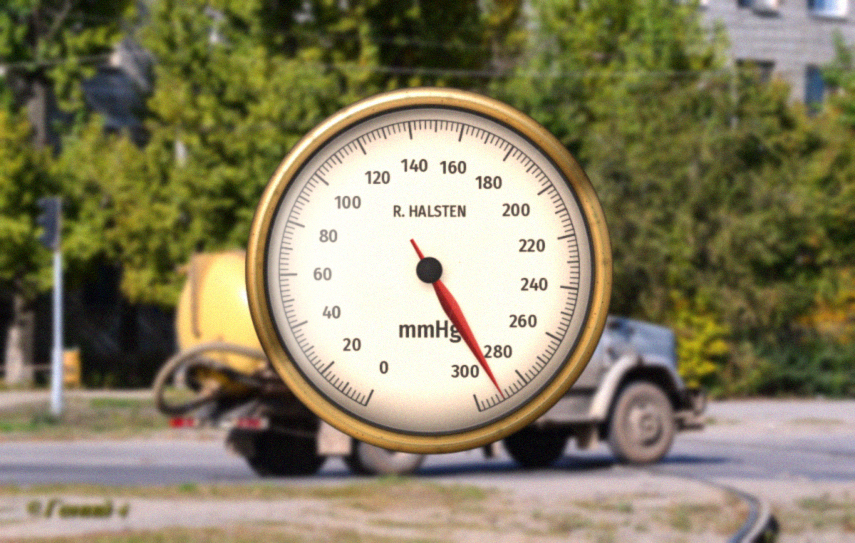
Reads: 290 mmHg
